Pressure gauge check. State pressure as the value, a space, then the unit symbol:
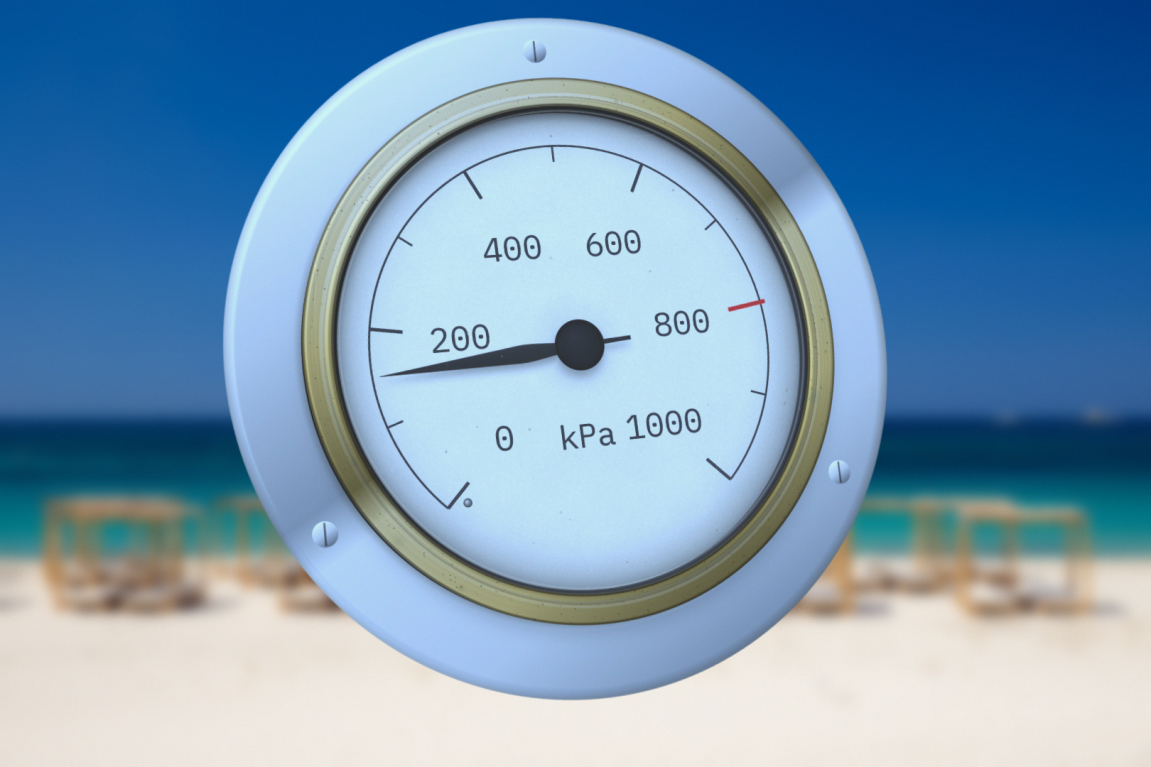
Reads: 150 kPa
